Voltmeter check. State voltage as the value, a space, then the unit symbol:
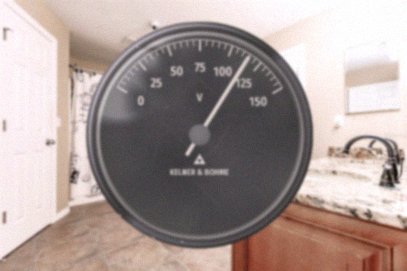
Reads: 115 V
